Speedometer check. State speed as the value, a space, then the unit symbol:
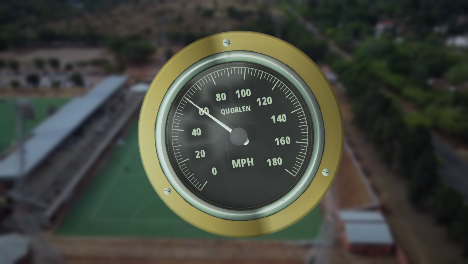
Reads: 60 mph
